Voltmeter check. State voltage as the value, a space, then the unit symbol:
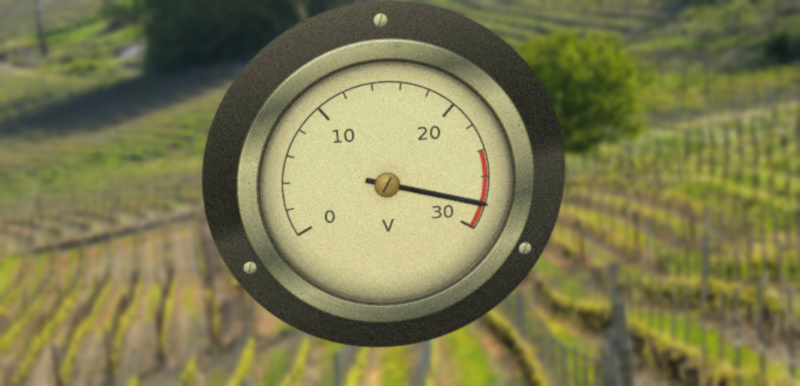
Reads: 28 V
